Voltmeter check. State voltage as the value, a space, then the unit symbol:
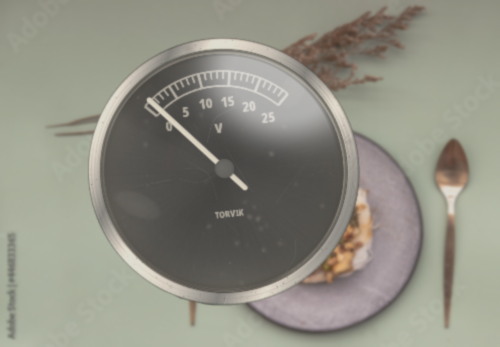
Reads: 1 V
